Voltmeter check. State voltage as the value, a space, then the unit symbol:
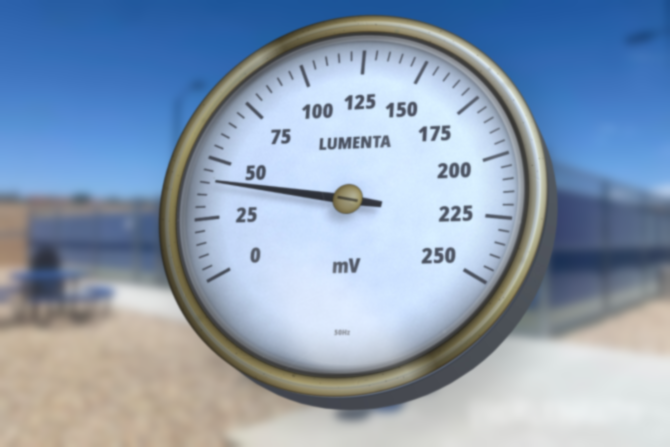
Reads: 40 mV
